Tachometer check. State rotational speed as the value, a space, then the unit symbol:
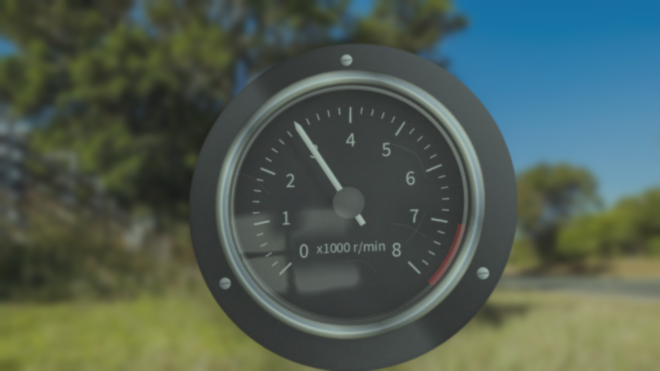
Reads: 3000 rpm
